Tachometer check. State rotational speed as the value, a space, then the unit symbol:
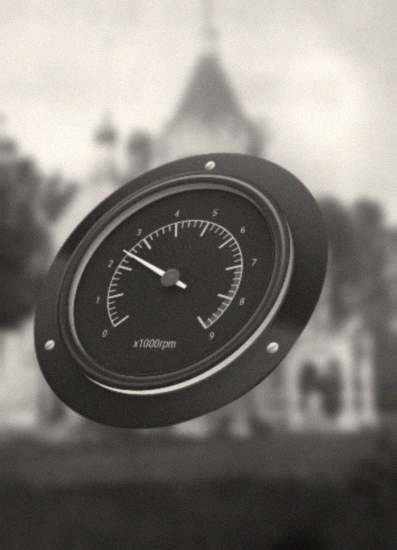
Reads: 2400 rpm
